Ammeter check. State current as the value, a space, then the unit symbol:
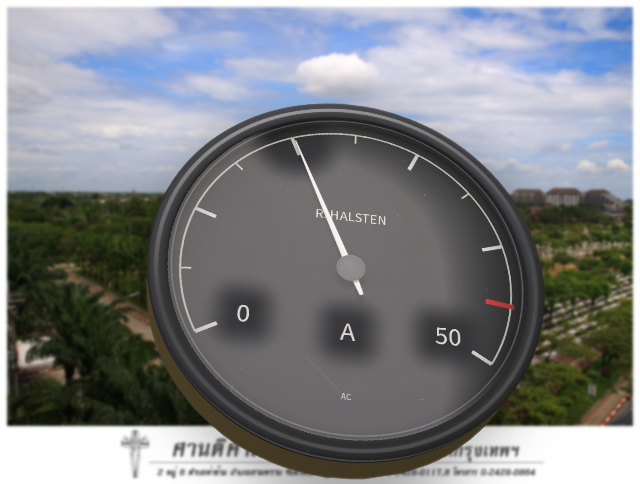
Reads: 20 A
